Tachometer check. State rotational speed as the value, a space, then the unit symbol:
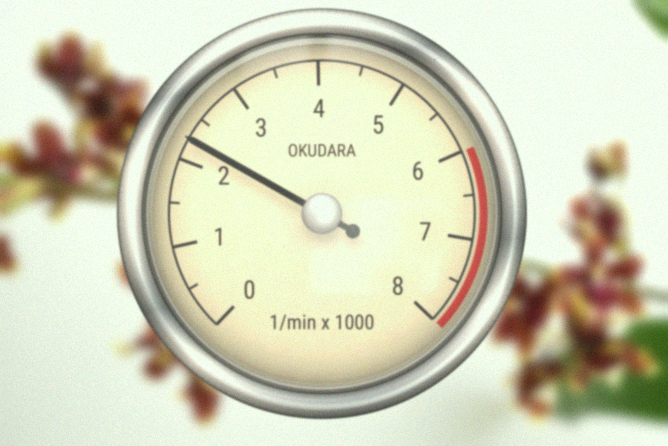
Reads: 2250 rpm
